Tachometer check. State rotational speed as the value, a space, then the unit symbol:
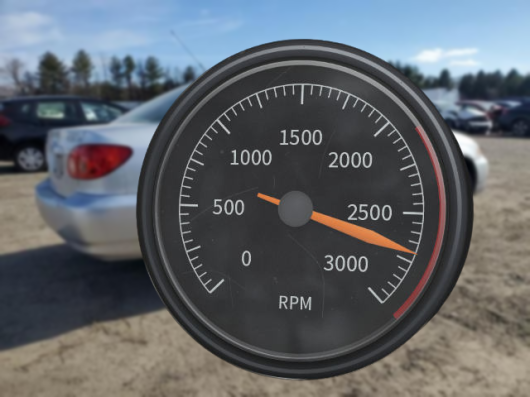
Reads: 2700 rpm
